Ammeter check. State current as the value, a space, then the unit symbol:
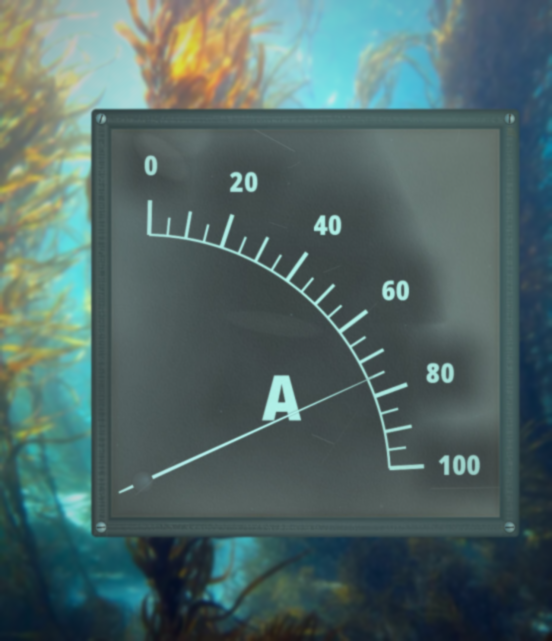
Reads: 75 A
